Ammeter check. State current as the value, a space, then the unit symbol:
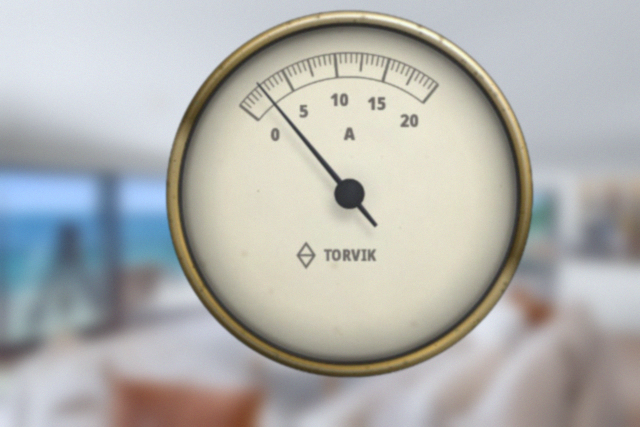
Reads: 2.5 A
